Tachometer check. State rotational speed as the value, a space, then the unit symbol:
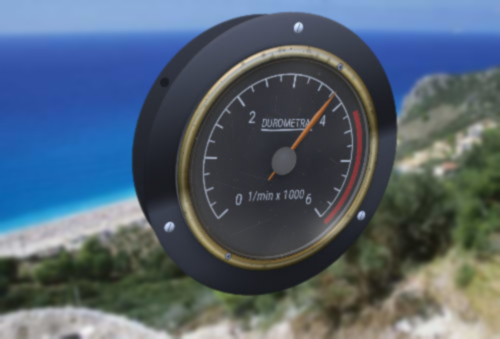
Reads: 3750 rpm
